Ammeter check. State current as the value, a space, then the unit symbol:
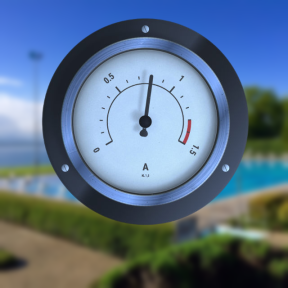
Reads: 0.8 A
